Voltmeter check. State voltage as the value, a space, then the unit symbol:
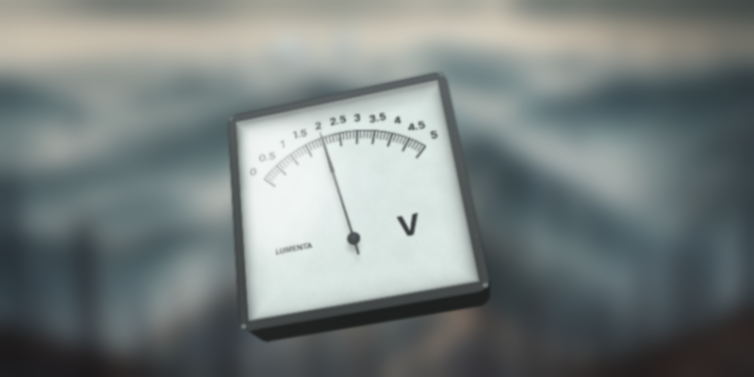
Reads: 2 V
